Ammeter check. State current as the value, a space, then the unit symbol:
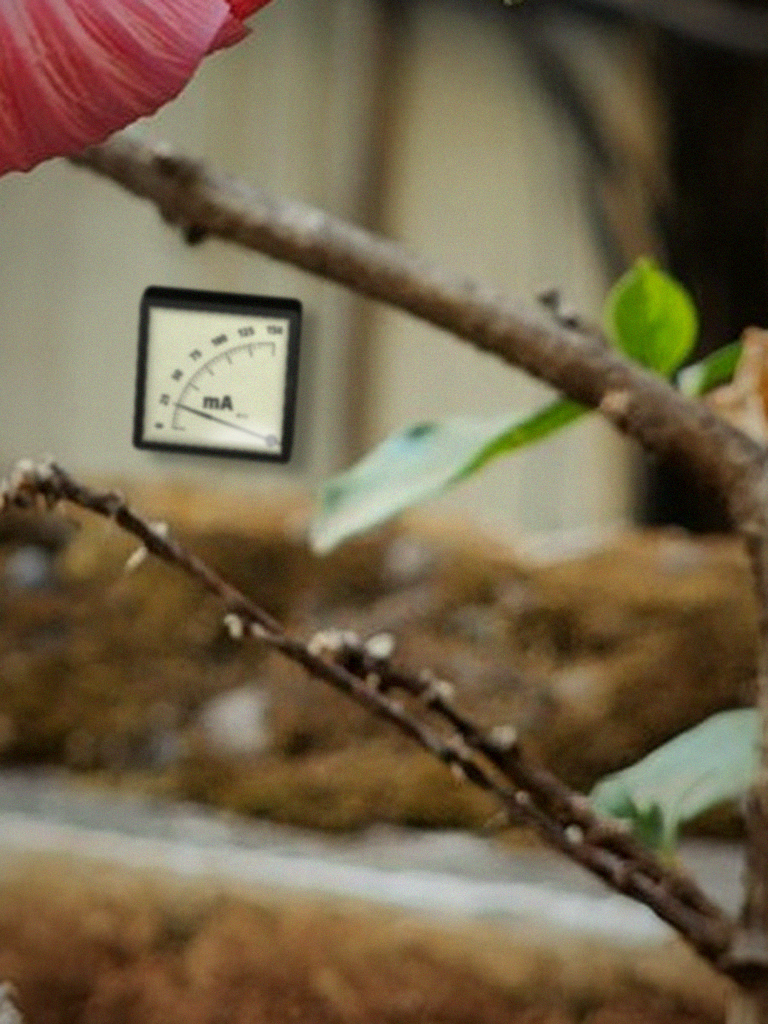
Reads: 25 mA
